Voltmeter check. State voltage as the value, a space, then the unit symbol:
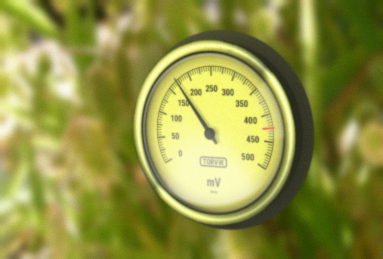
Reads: 175 mV
